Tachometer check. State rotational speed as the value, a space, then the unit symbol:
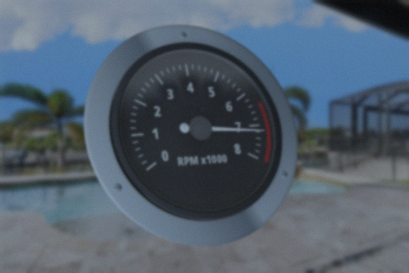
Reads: 7200 rpm
